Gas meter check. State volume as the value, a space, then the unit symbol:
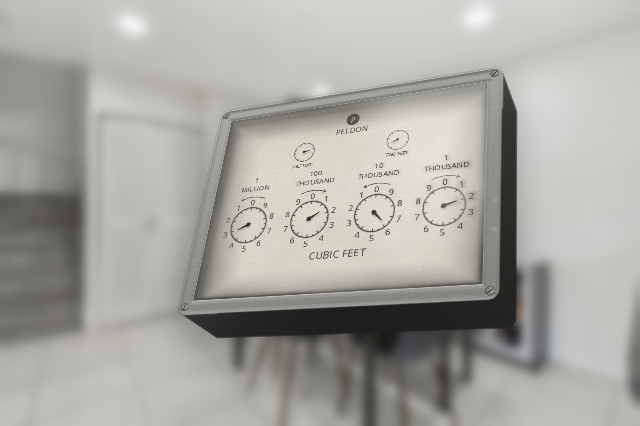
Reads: 316200 ft³
